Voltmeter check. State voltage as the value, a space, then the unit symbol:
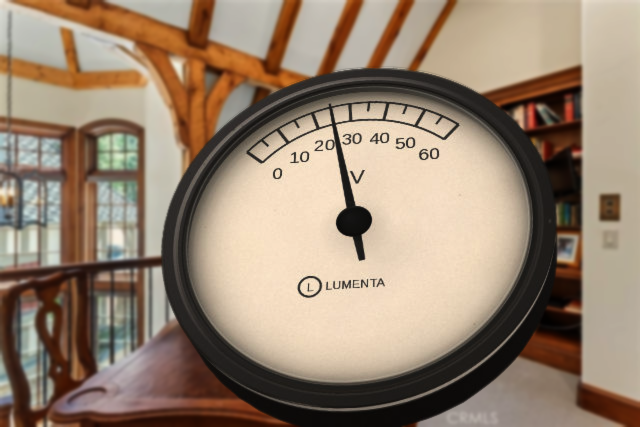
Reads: 25 V
